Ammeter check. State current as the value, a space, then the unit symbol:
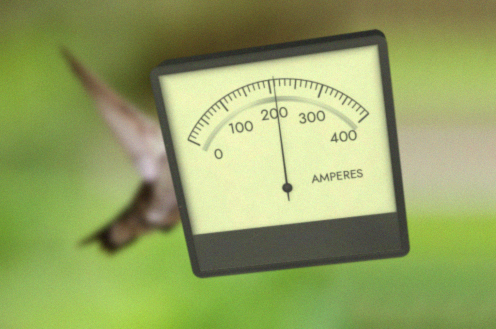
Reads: 210 A
